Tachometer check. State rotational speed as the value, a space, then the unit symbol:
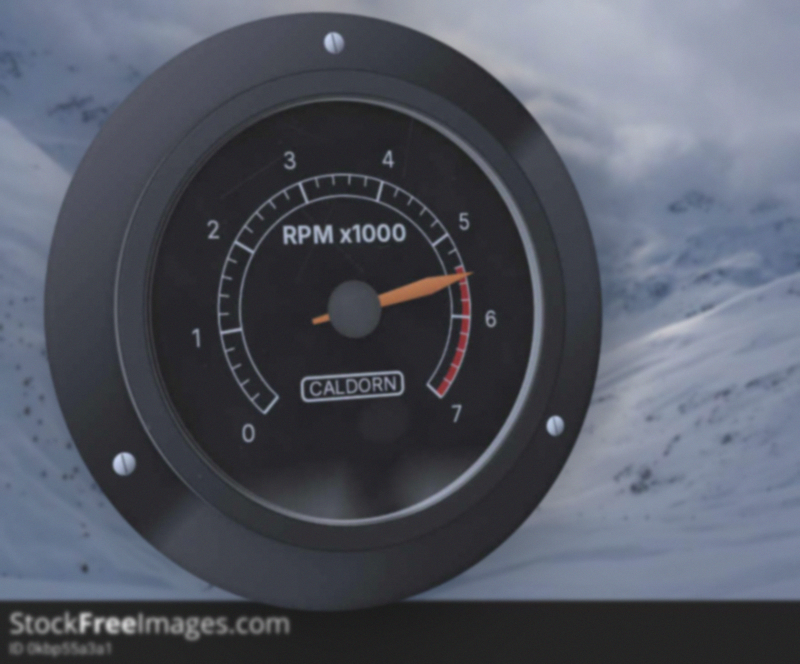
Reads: 5500 rpm
